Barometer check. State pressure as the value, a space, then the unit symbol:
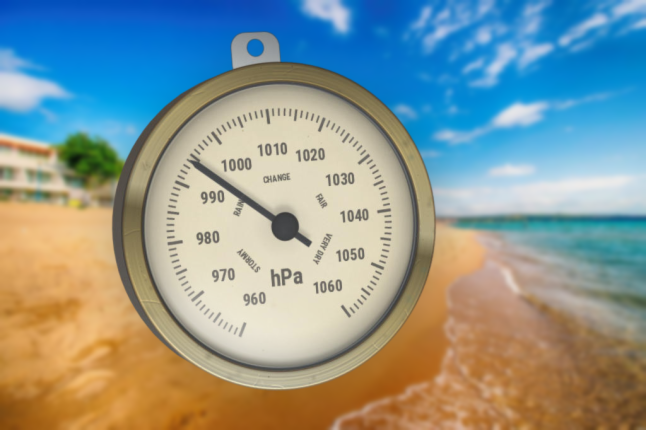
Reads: 994 hPa
